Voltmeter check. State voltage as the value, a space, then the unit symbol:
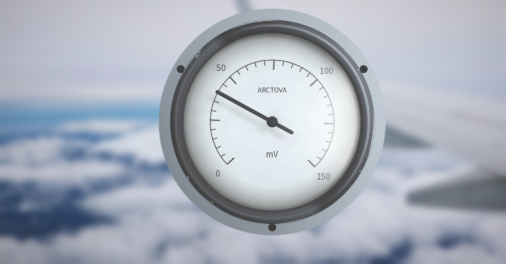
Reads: 40 mV
